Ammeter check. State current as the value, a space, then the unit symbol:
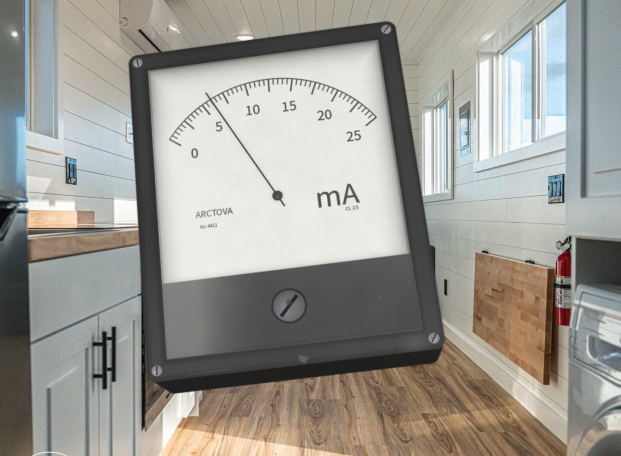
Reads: 6 mA
